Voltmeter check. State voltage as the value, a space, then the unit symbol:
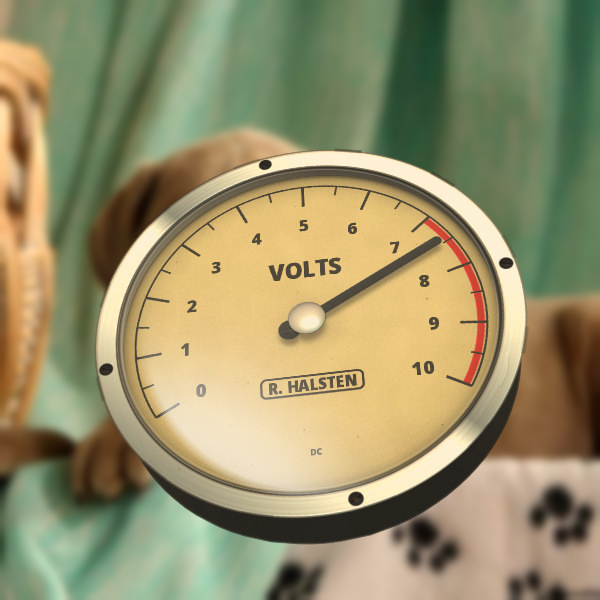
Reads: 7.5 V
